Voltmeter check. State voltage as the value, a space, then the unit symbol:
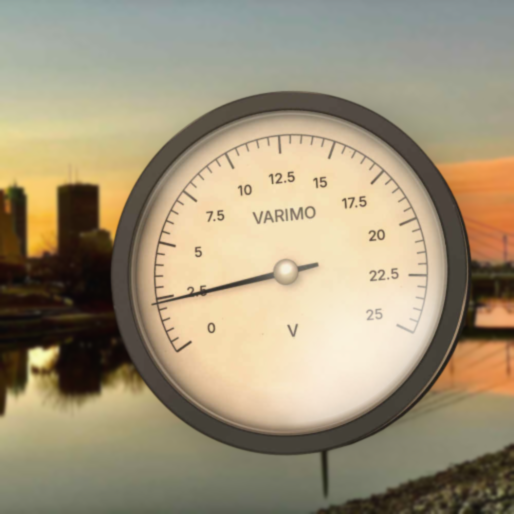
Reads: 2.25 V
